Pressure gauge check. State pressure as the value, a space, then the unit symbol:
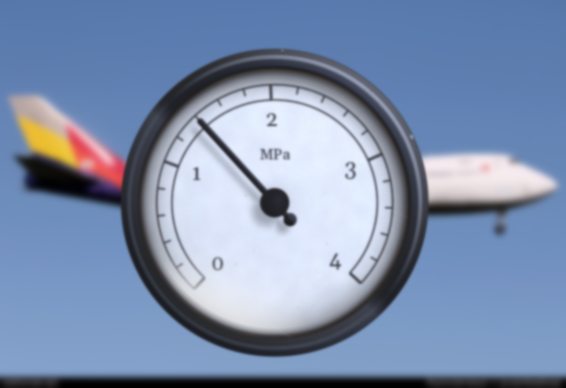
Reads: 1.4 MPa
